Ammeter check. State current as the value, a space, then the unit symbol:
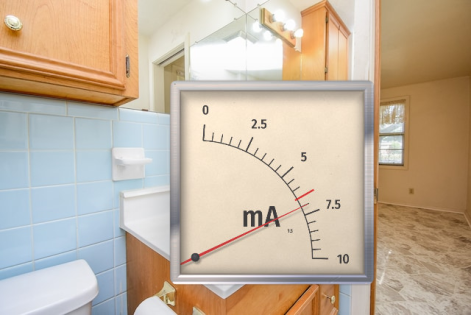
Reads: 7 mA
